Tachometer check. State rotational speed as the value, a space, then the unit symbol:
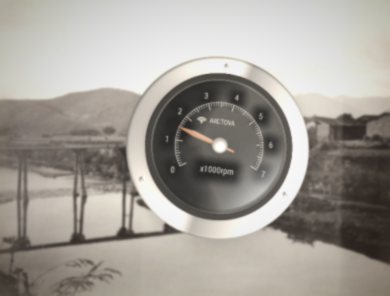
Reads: 1500 rpm
